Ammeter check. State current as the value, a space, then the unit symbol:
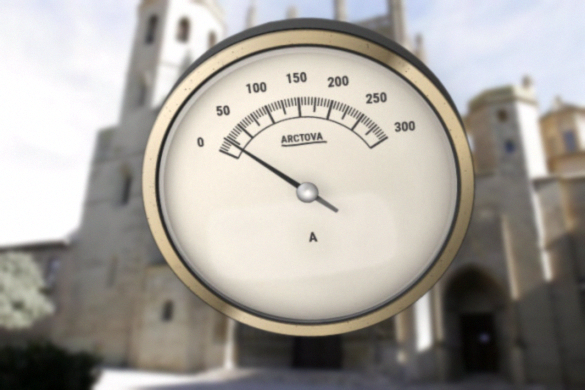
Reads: 25 A
